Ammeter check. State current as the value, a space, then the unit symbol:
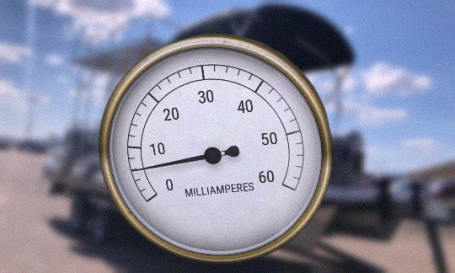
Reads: 6 mA
